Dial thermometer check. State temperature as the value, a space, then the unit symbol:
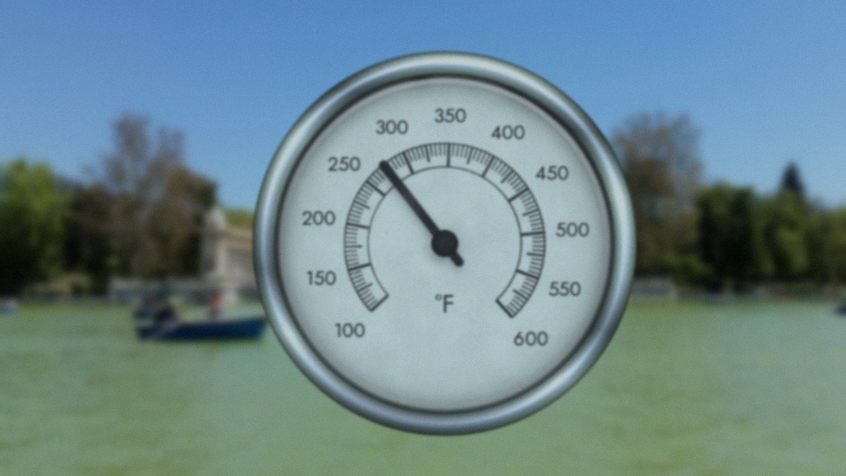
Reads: 275 °F
